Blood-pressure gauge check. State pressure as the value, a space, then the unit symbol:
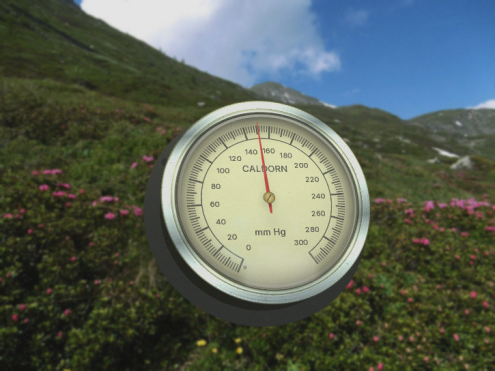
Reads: 150 mmHg
